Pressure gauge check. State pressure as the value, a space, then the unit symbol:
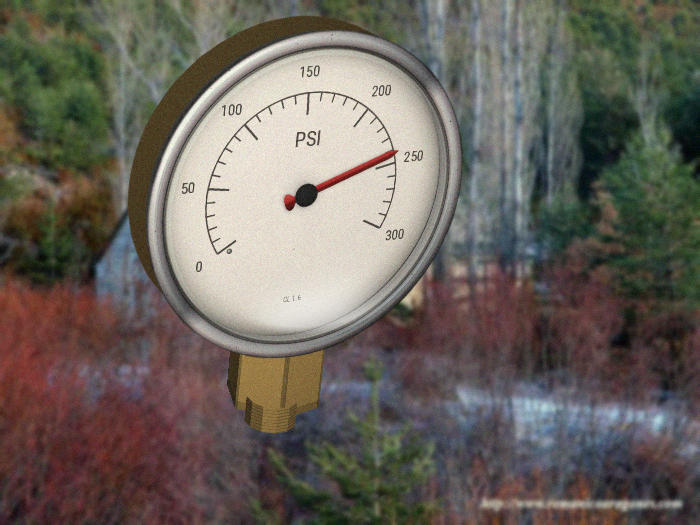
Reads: 240 psi
